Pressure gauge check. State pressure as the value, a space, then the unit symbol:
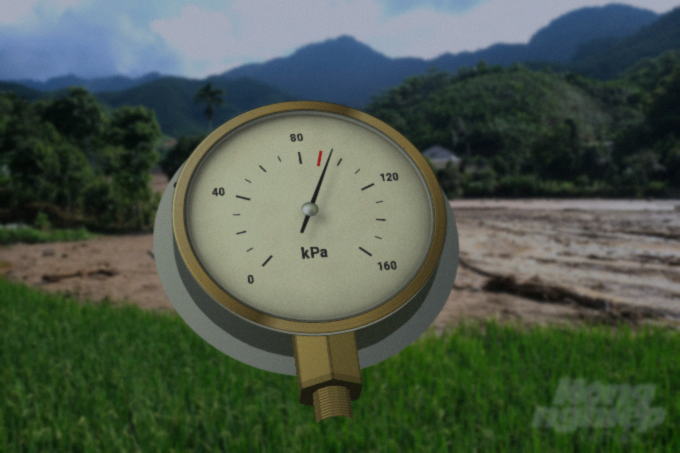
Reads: 95 kPa
